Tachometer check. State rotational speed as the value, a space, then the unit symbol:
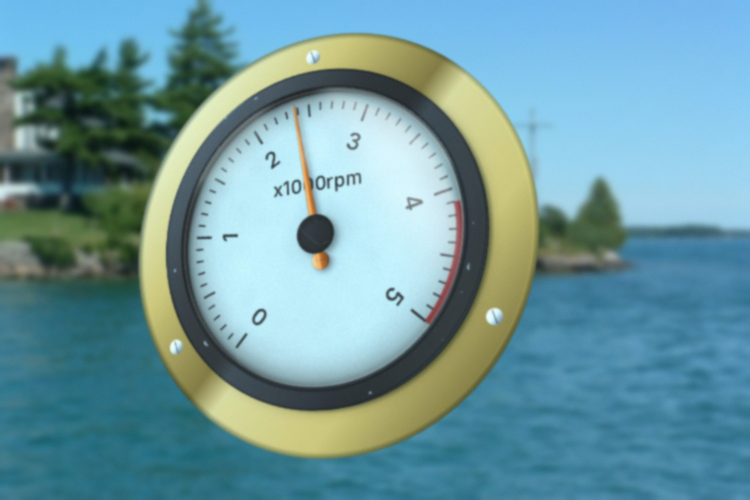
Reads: 2400 rpm
